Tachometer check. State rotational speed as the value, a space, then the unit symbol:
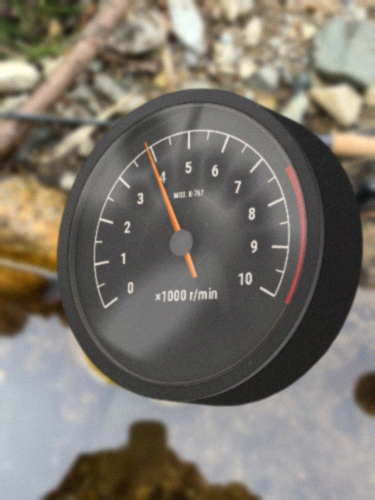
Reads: 4000 rpm
